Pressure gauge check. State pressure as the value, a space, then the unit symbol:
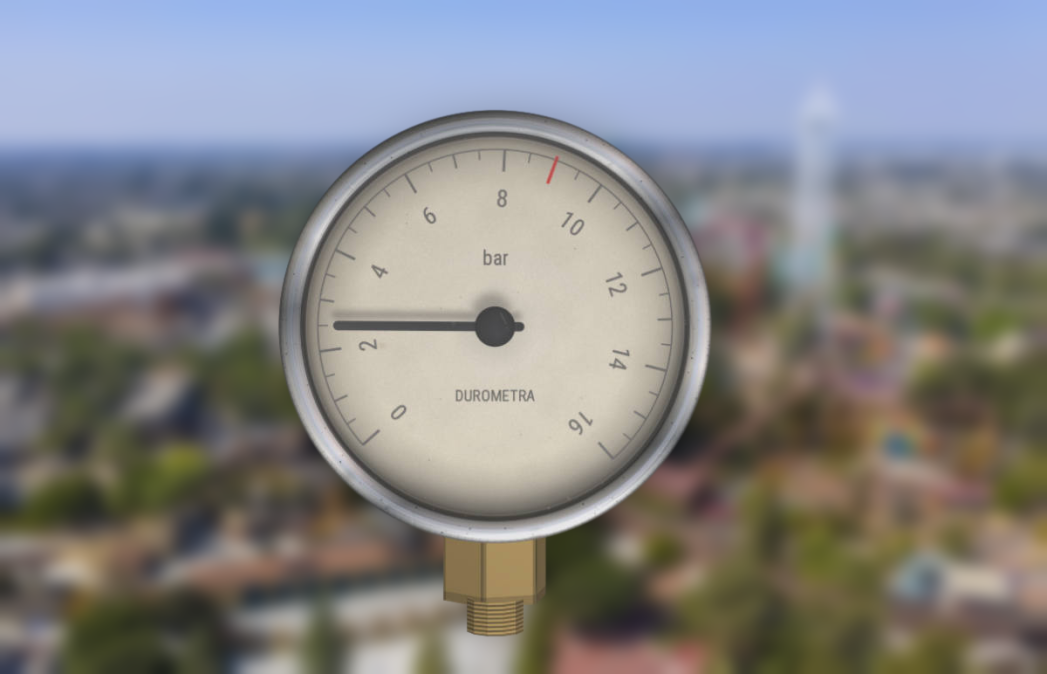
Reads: 2.5 bar
